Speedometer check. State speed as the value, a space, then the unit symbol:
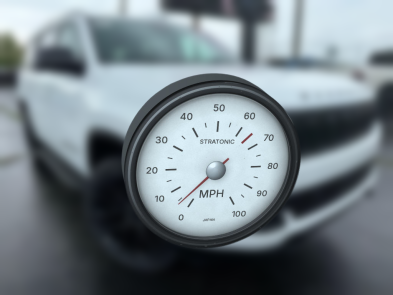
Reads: 5 mph
